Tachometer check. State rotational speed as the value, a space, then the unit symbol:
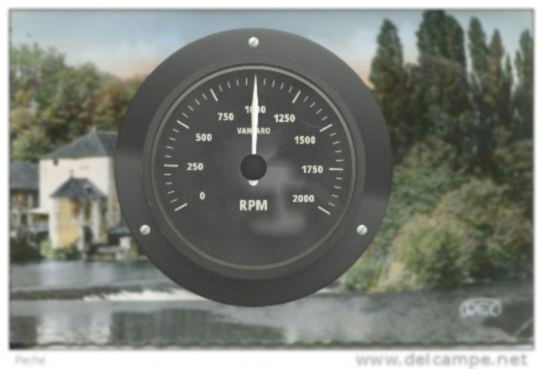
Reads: 1000 rpm
